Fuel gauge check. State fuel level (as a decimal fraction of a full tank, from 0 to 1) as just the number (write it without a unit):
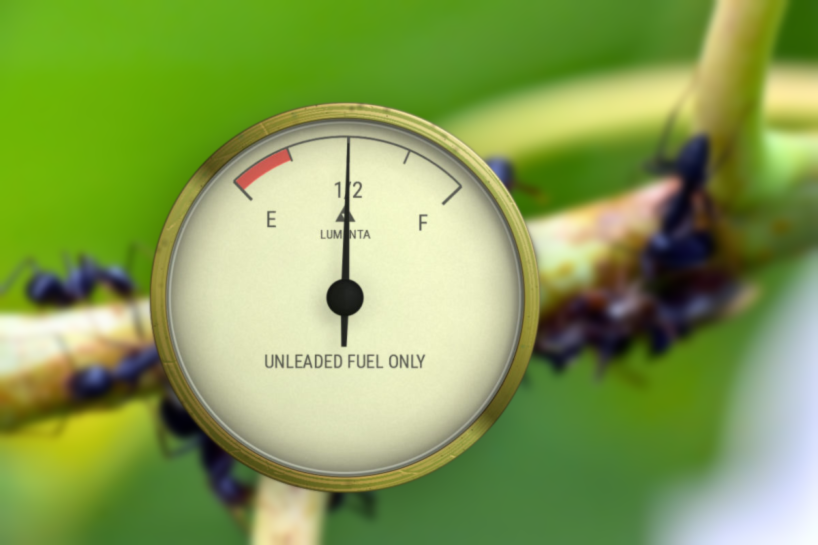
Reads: 0.5
